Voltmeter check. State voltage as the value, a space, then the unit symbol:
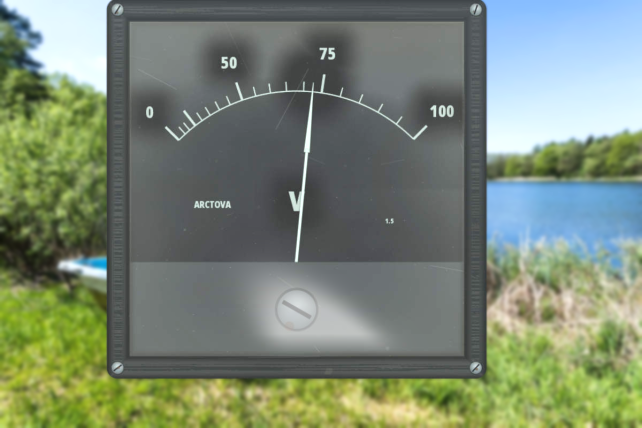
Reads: 72.5 V
